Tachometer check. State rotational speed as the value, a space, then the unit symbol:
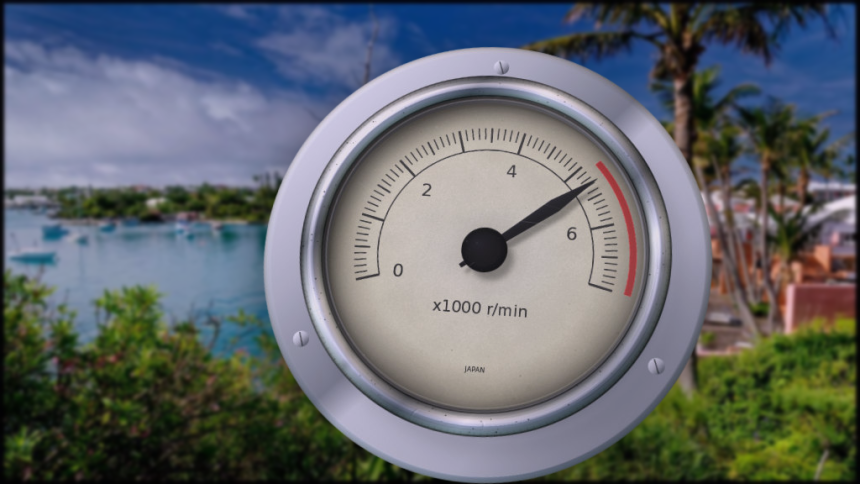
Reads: 5300 rpm
